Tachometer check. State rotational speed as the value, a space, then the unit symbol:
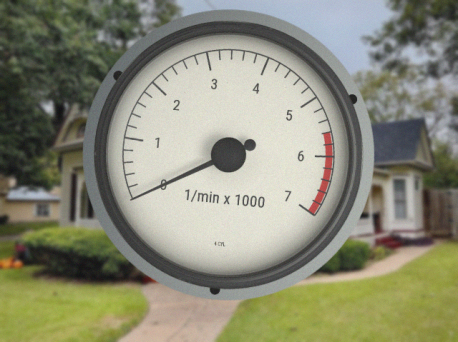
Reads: 0 rpm
